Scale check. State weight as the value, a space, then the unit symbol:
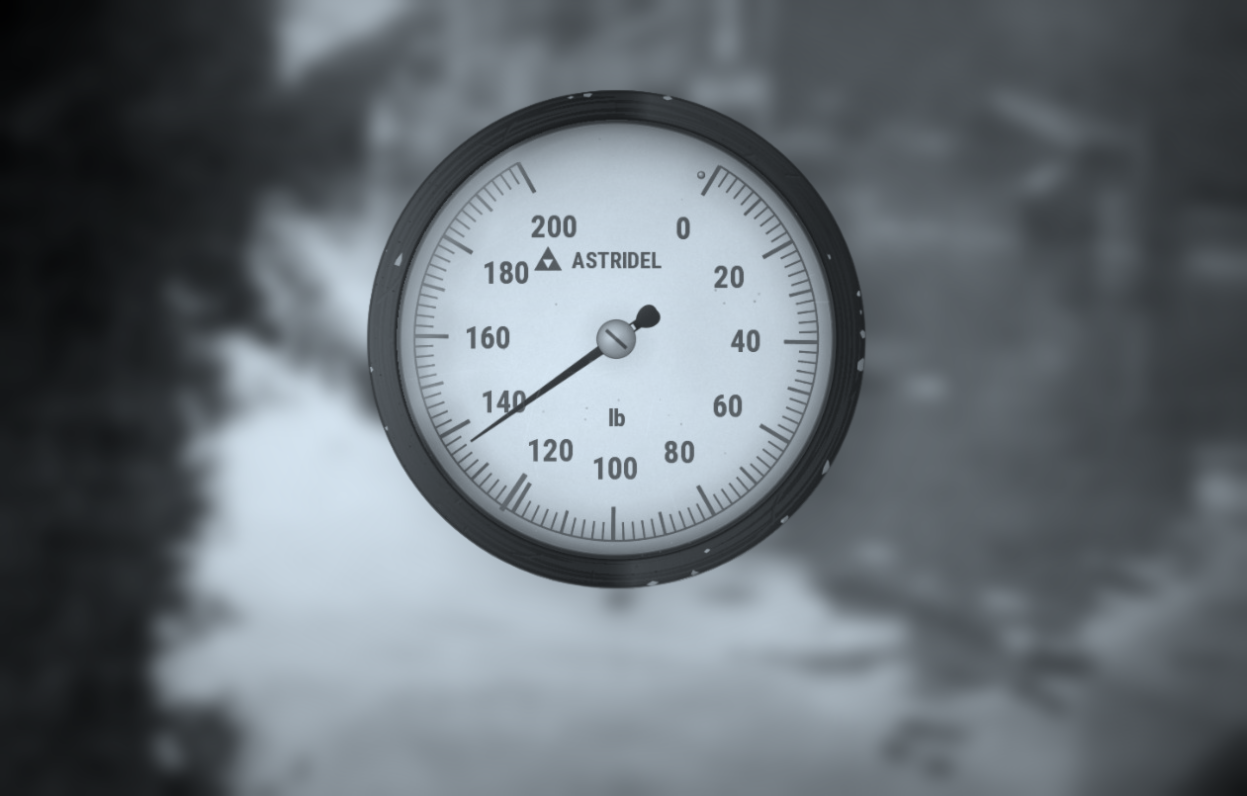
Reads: 136 lb
